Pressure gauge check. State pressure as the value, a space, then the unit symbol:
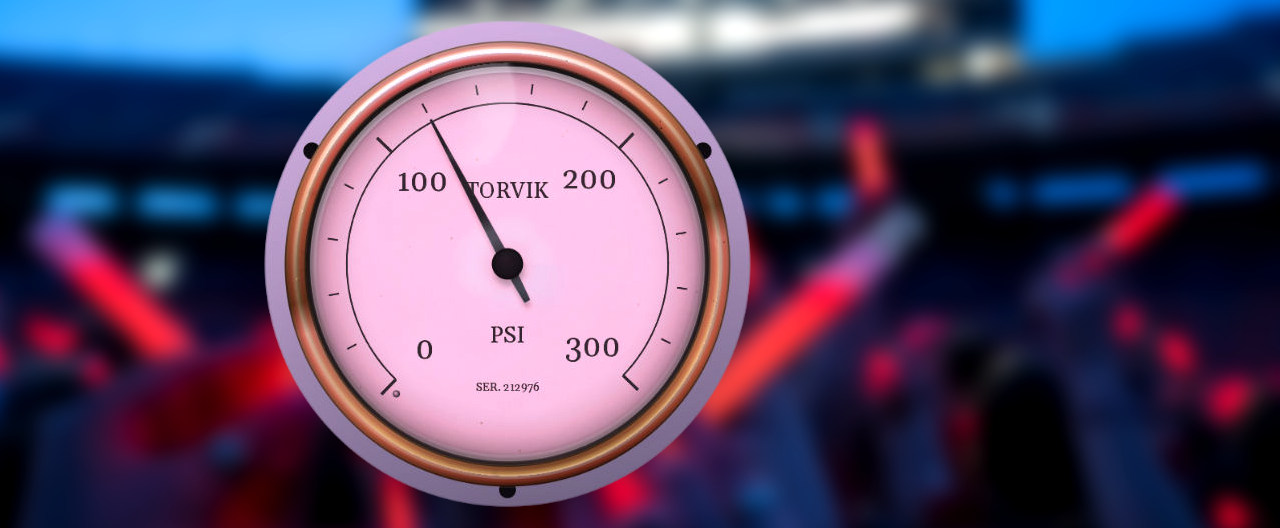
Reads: 120 psi
